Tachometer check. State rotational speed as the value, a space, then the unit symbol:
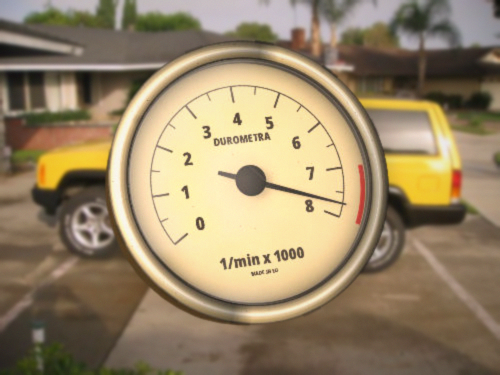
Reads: 7750 rpm
